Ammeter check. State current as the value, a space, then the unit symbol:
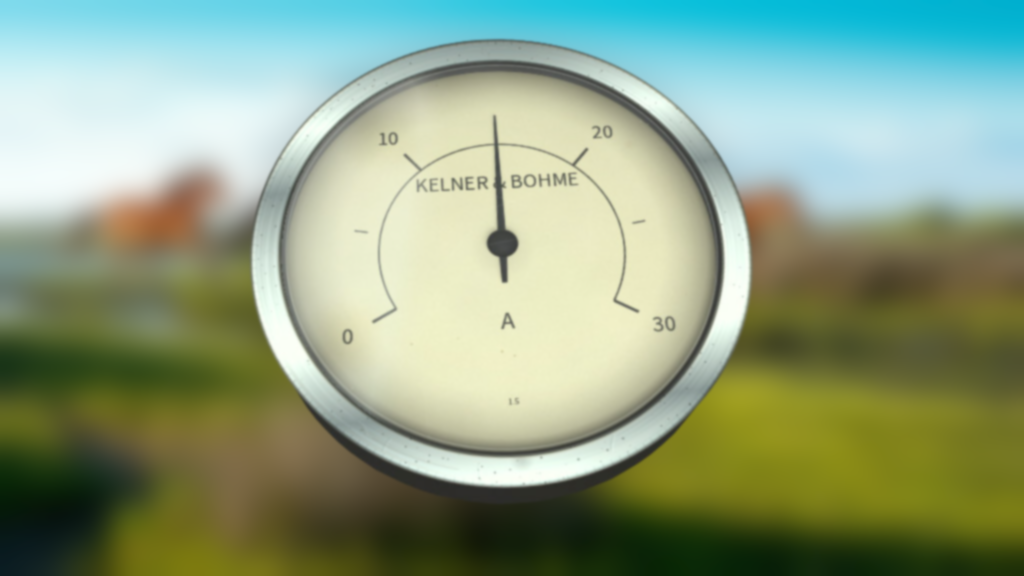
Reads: 15 A
